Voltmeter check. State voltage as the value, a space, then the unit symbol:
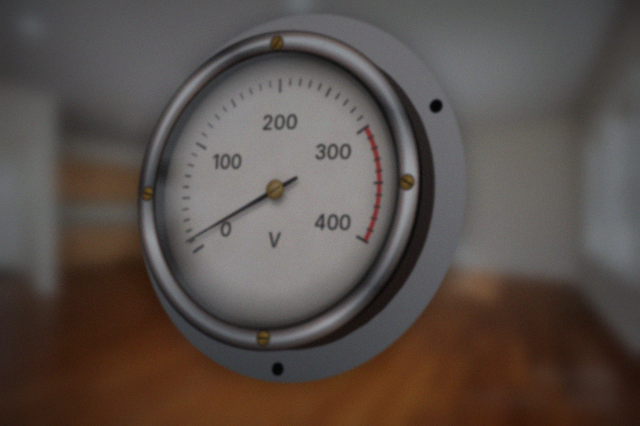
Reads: 10 V
